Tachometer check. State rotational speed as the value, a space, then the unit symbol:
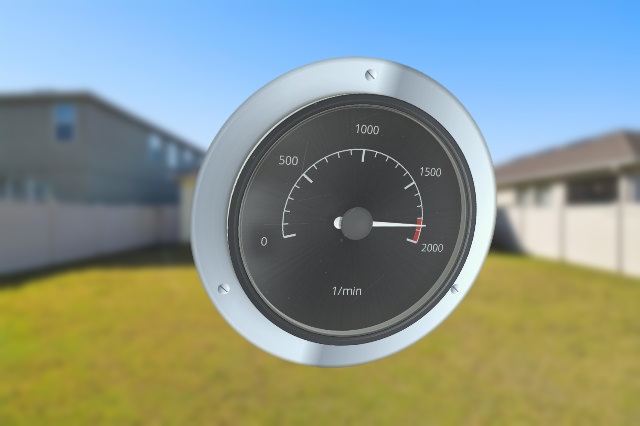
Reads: 1850 rpm
